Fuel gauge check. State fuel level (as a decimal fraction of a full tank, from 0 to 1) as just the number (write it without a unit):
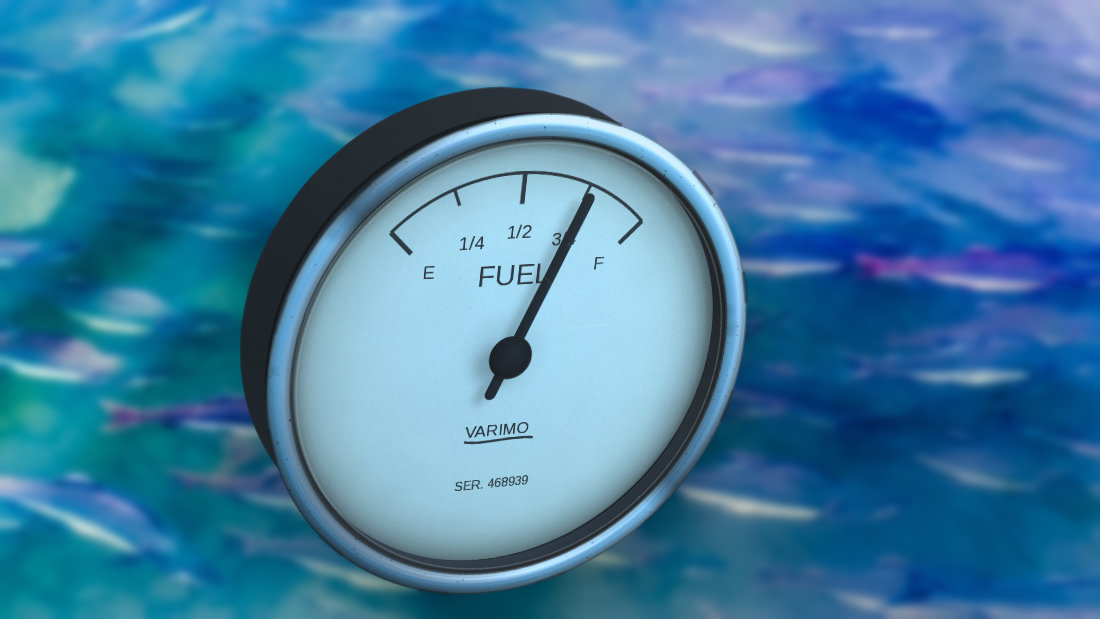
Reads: 0.75
